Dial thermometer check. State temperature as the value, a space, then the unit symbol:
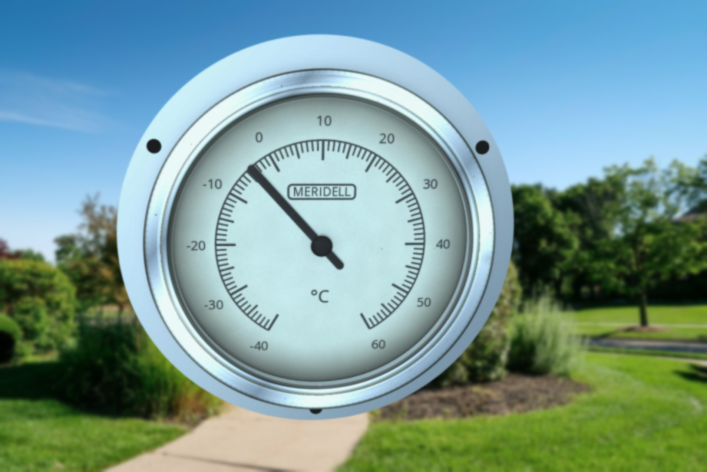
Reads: -4 °C
